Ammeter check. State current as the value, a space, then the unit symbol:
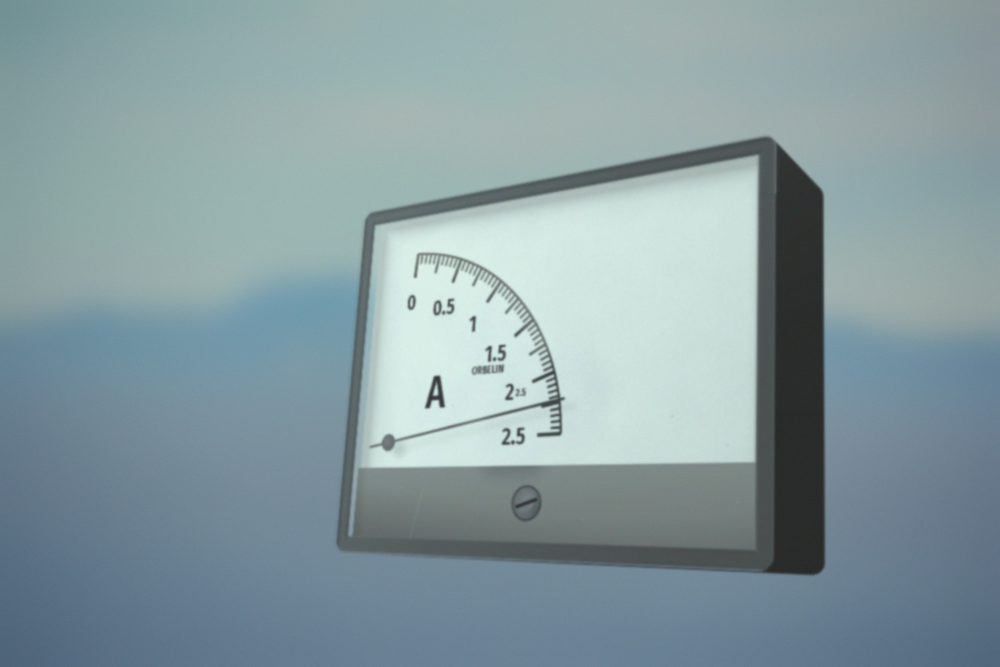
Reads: 2.25 A
